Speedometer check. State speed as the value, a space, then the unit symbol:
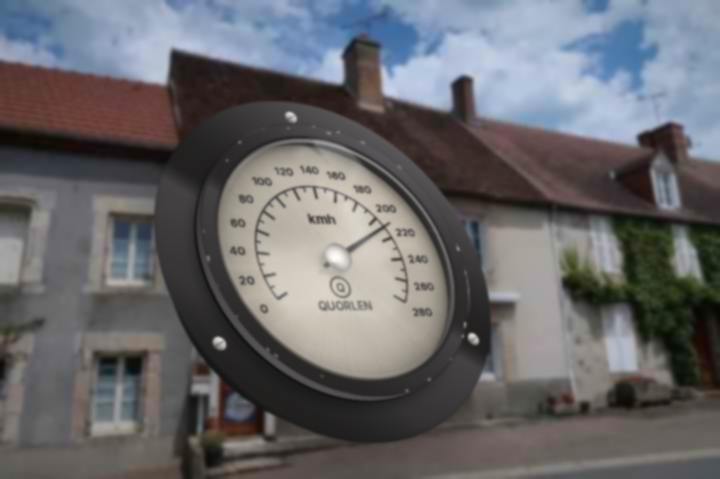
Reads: 210 km/h
